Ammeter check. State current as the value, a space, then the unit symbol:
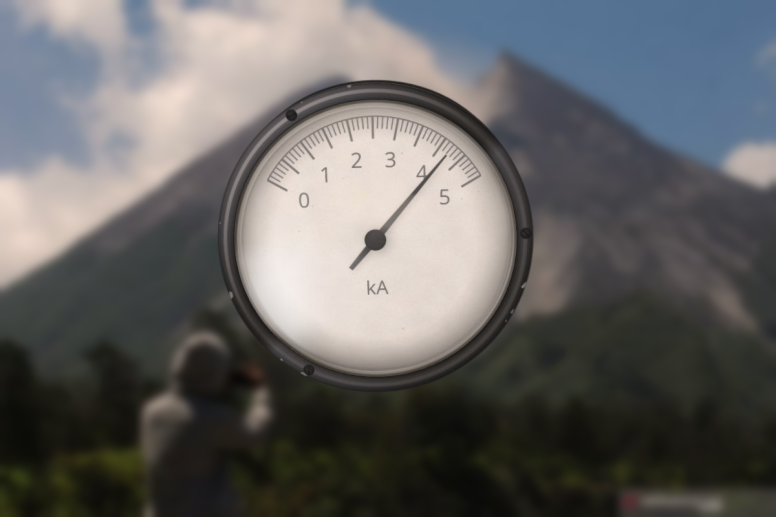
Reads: 4.2 kA
